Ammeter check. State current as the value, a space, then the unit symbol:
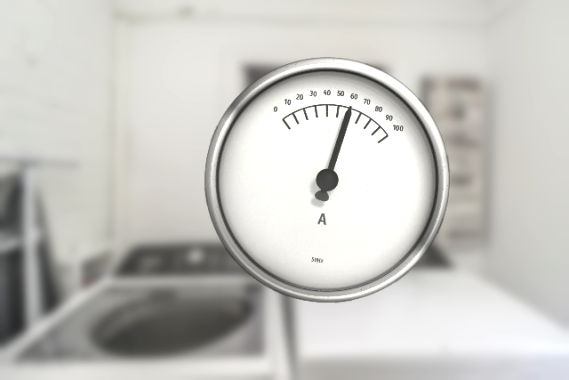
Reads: 60 A
